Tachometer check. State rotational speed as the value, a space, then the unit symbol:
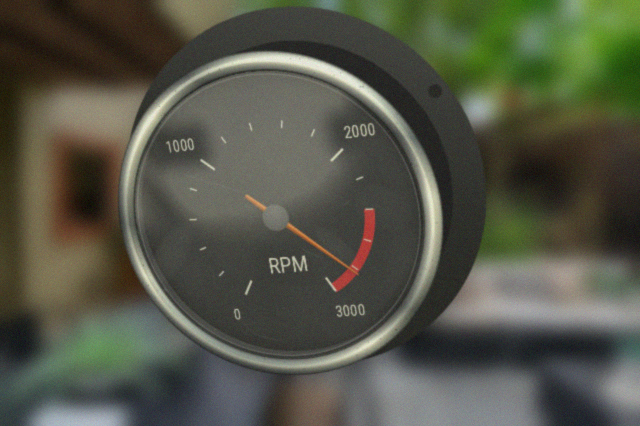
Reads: 2800 rpm
